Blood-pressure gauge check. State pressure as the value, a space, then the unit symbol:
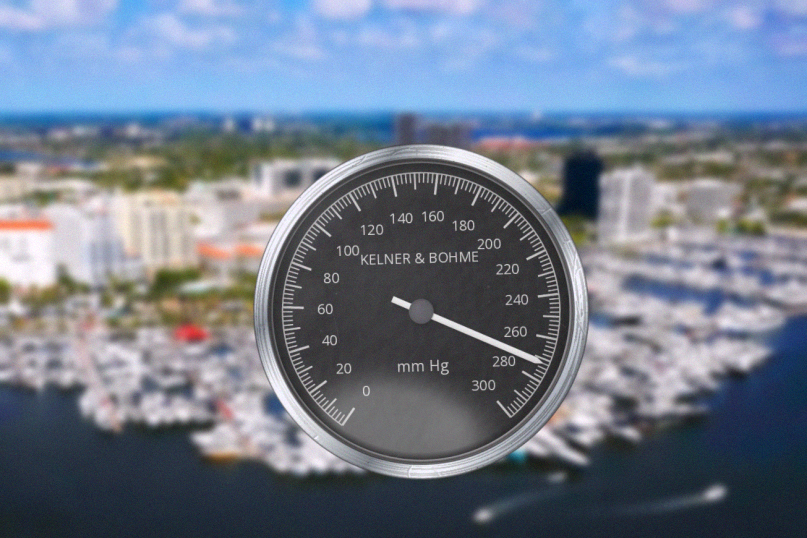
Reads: 272 mmHg
